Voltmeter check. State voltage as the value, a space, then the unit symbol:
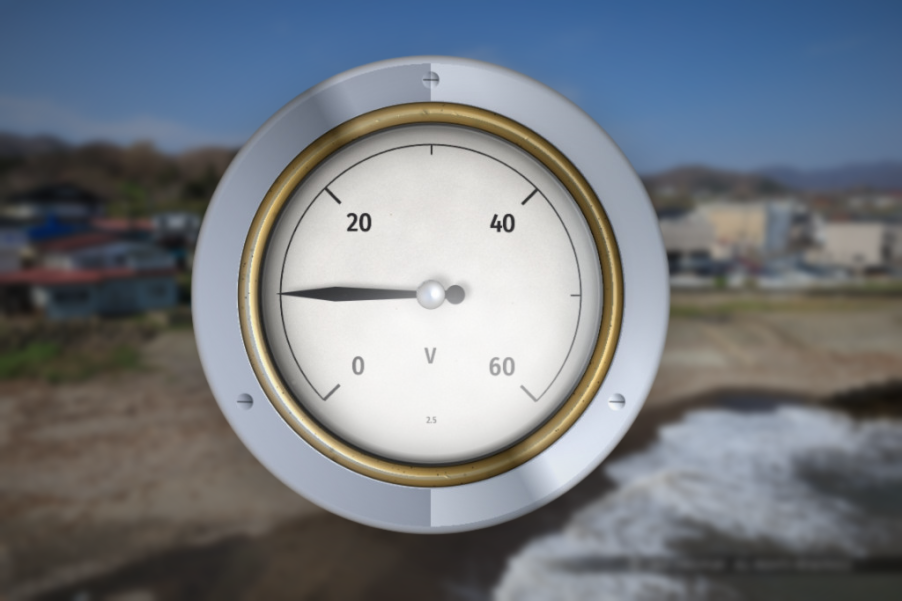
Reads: 10 V
